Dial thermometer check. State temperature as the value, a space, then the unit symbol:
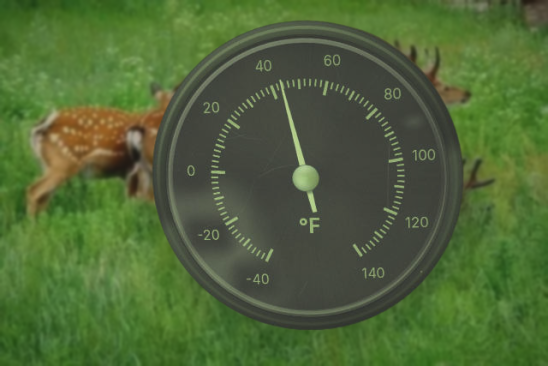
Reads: 44 °F
